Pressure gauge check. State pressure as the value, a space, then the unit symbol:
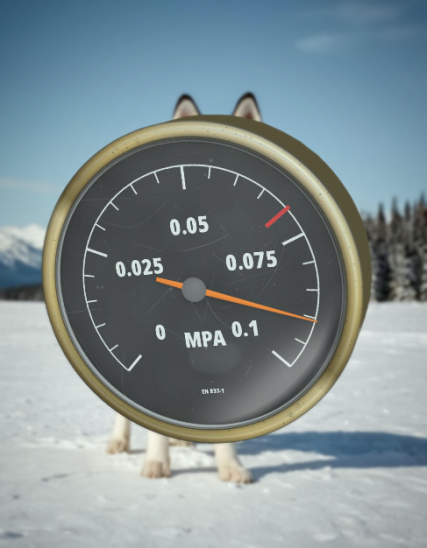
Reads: 0.09 MPa
